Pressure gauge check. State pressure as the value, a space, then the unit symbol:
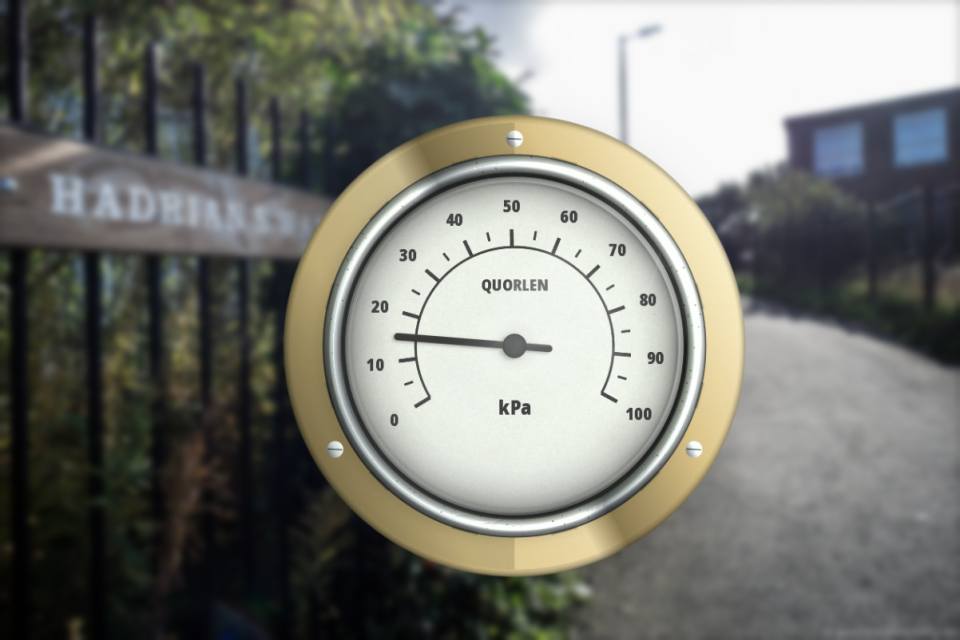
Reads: 15 kPa
